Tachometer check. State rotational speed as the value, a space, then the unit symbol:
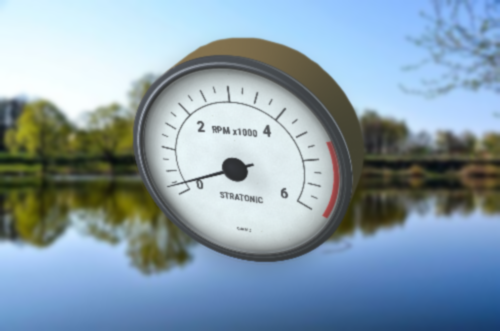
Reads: 250 rpm
